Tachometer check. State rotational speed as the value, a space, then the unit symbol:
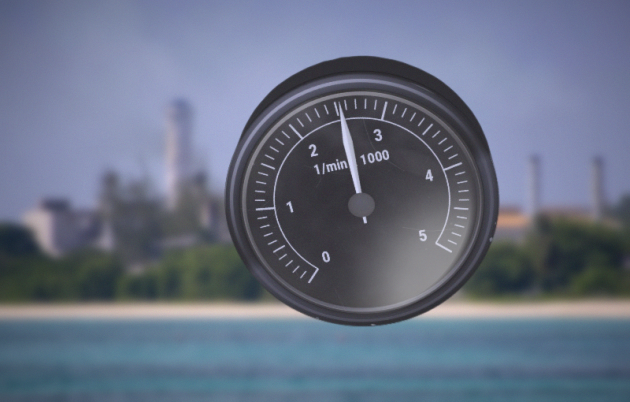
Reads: 2550 rpm
